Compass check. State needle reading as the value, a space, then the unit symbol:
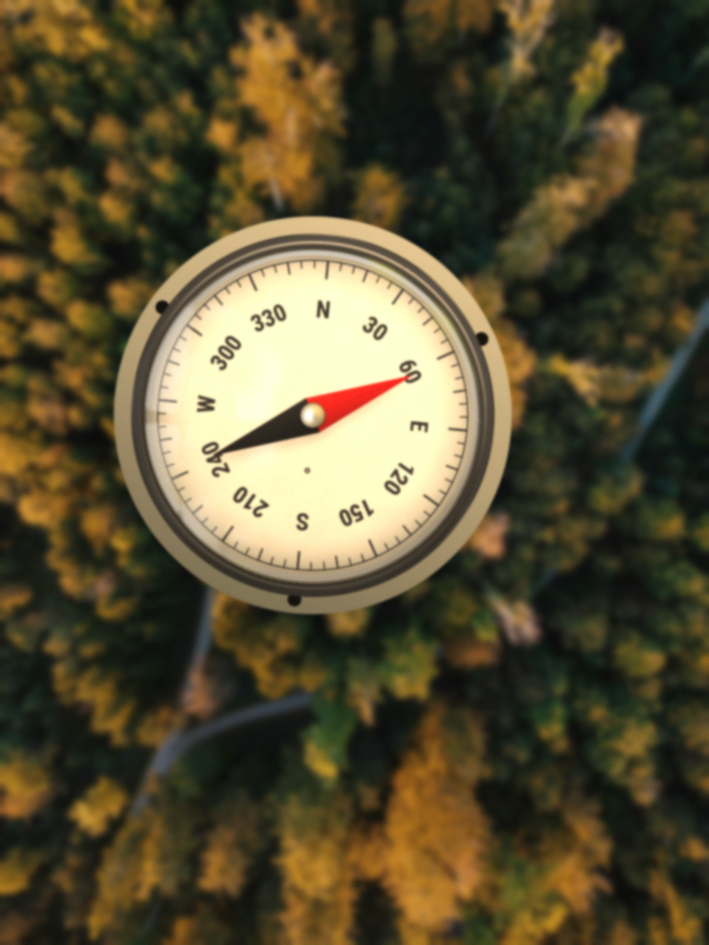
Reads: 62.5 °
